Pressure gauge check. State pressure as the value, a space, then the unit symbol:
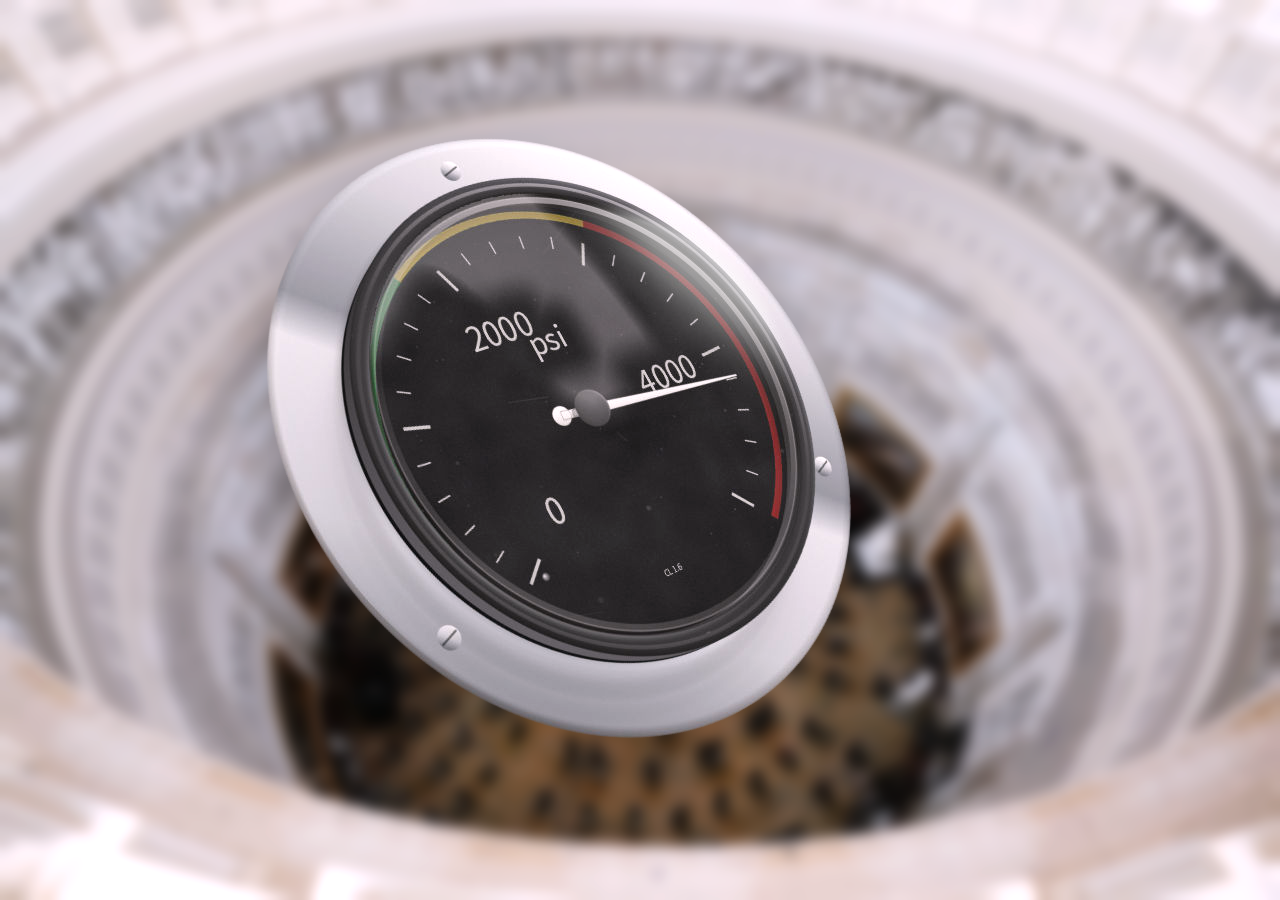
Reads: 4200 psi
